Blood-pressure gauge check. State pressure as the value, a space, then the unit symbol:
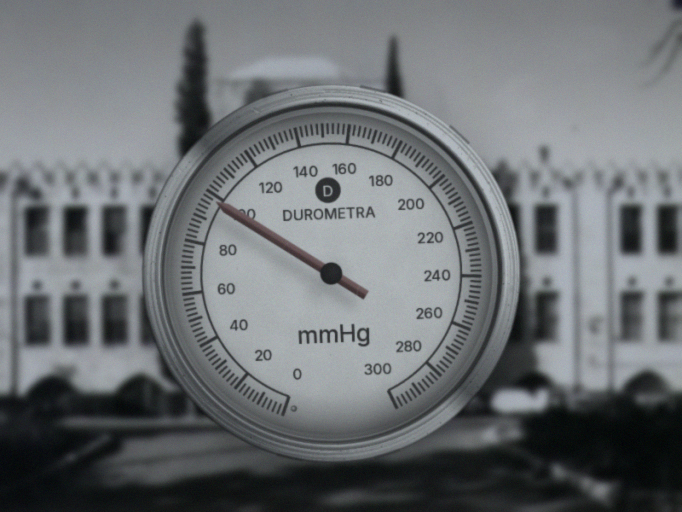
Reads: 98 mmHg
